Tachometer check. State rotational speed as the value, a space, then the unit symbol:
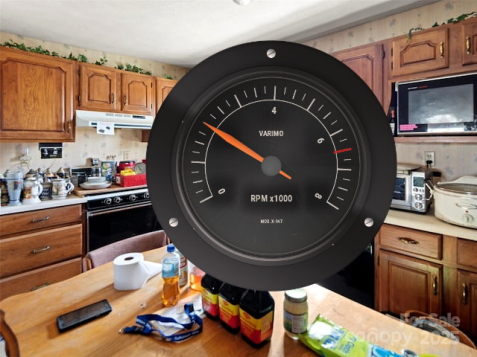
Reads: 2000 rpm
